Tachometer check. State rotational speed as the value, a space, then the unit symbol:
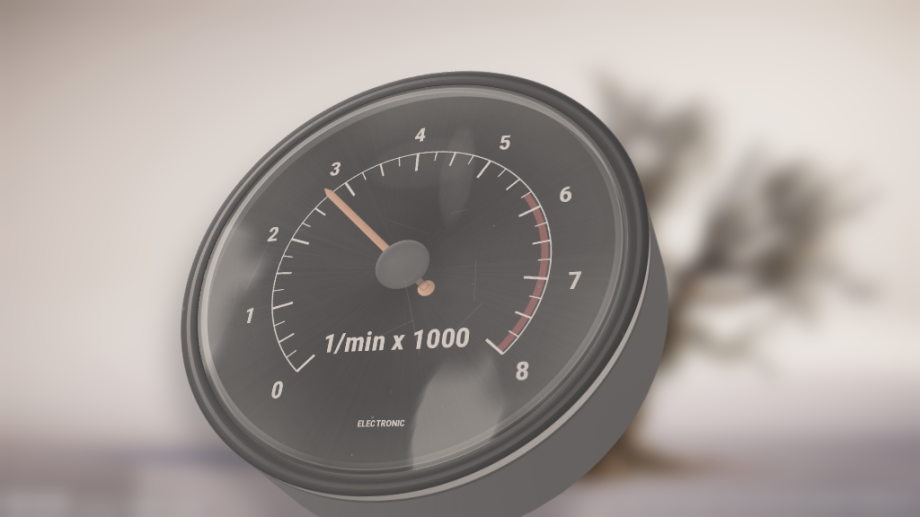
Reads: 2750 rpm
